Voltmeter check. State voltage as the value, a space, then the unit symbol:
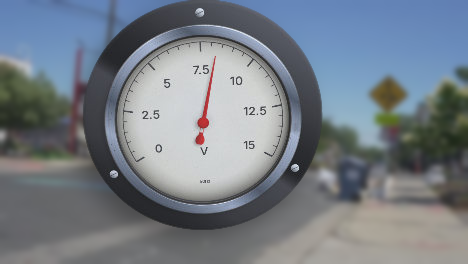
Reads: 8.25 V
